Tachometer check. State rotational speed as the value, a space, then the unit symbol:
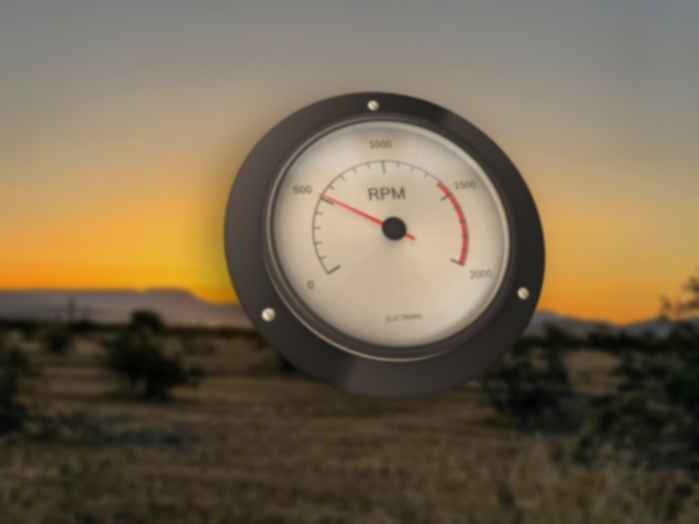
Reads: 500 rpm
